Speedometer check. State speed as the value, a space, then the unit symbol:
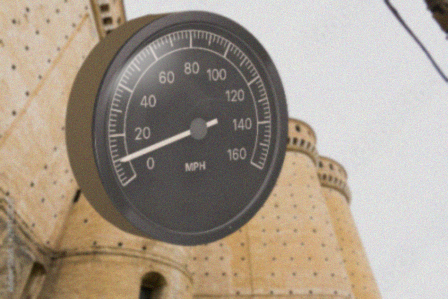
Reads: 10 mph
